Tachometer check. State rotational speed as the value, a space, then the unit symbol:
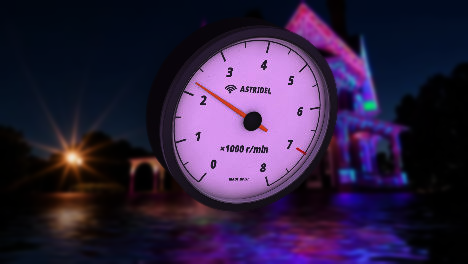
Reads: 2250 rpm
